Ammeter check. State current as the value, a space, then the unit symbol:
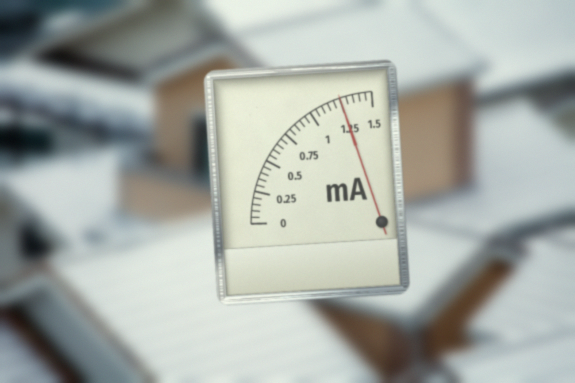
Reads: 1.25 mA
